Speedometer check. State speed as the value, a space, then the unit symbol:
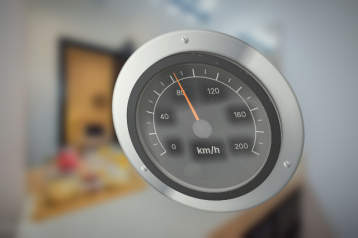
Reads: 85 km/h
